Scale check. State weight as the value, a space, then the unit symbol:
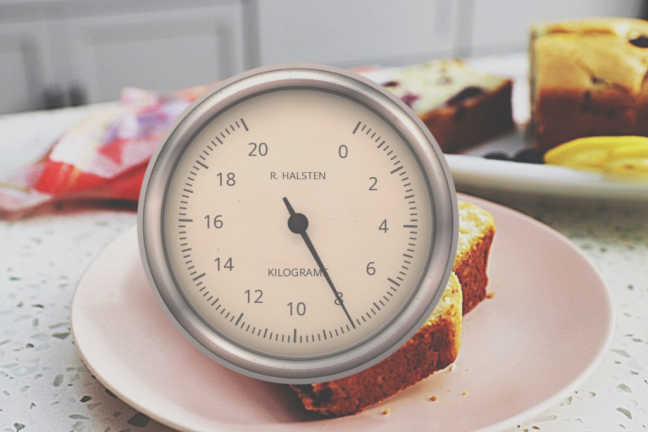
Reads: 8 kg
